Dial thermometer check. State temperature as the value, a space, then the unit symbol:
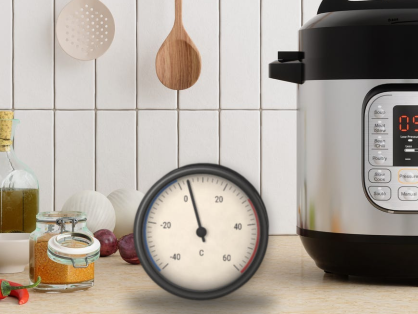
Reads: 4 °C
